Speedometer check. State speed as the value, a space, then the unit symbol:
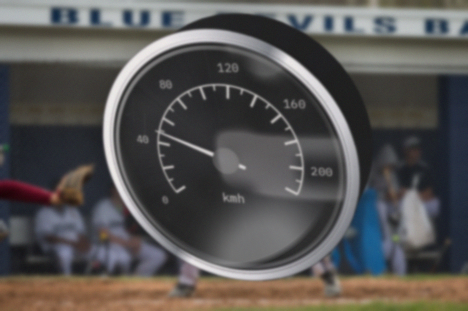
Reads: 50 km/h
